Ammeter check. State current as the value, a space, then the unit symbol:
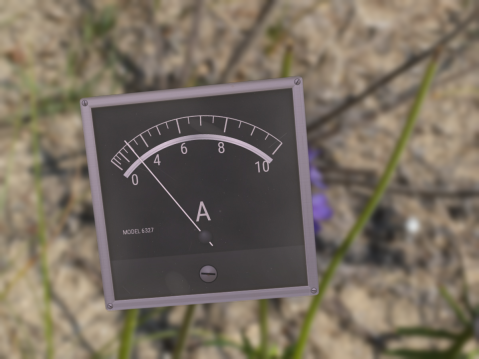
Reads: 3 A
